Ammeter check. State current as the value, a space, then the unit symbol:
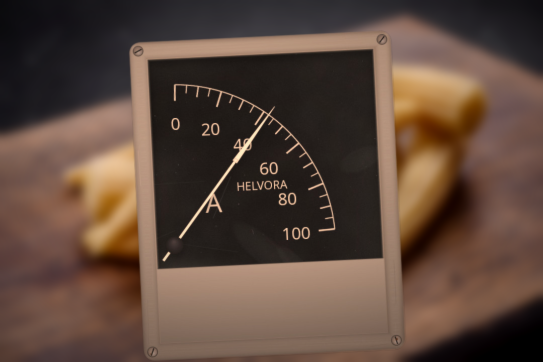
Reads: 42.5 A
